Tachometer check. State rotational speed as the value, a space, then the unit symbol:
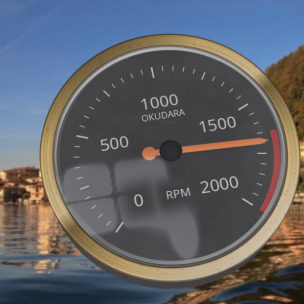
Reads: 1700 rpm
